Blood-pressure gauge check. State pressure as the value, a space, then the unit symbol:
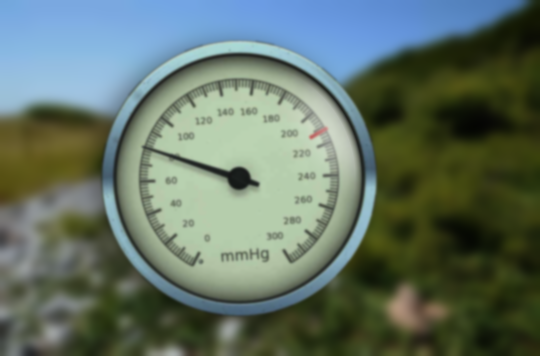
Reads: 80 mmHg
